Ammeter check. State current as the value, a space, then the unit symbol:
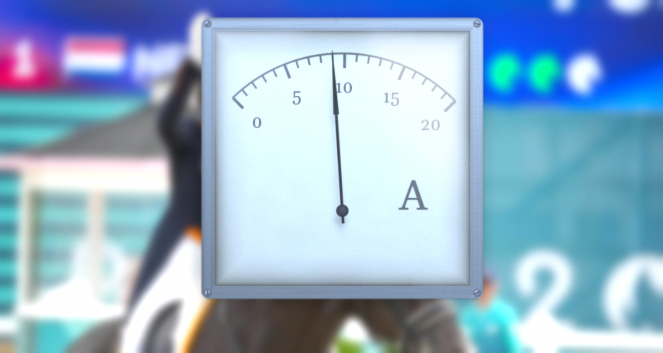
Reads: 9 A
